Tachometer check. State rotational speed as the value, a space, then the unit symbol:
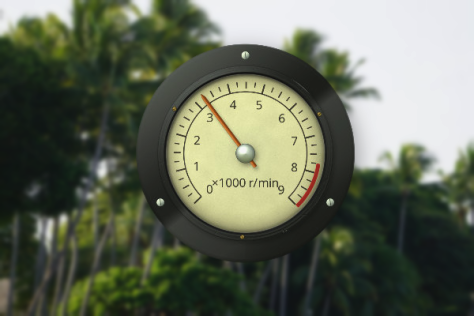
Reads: 3250 rpm
